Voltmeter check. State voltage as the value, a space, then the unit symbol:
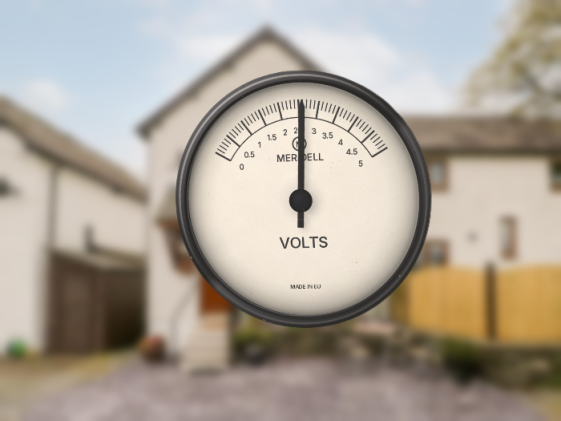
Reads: 2.6 V
